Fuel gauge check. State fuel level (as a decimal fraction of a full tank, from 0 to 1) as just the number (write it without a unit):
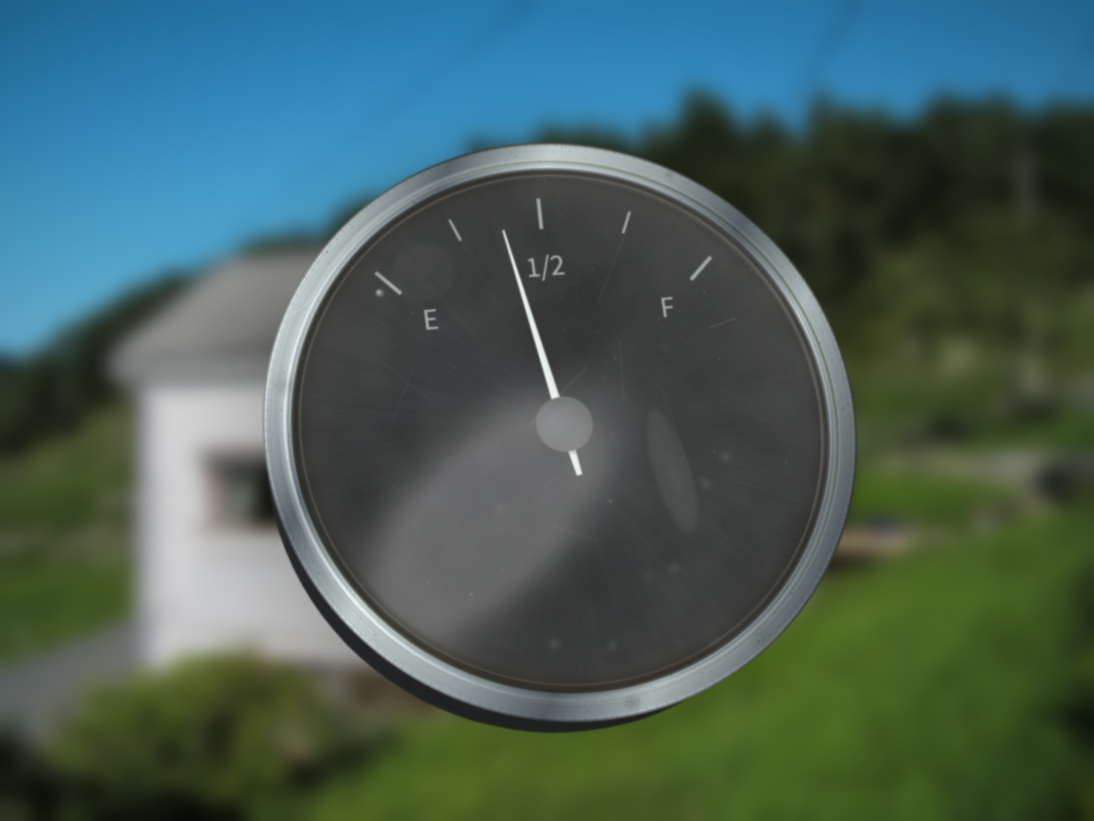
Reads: 0.375
